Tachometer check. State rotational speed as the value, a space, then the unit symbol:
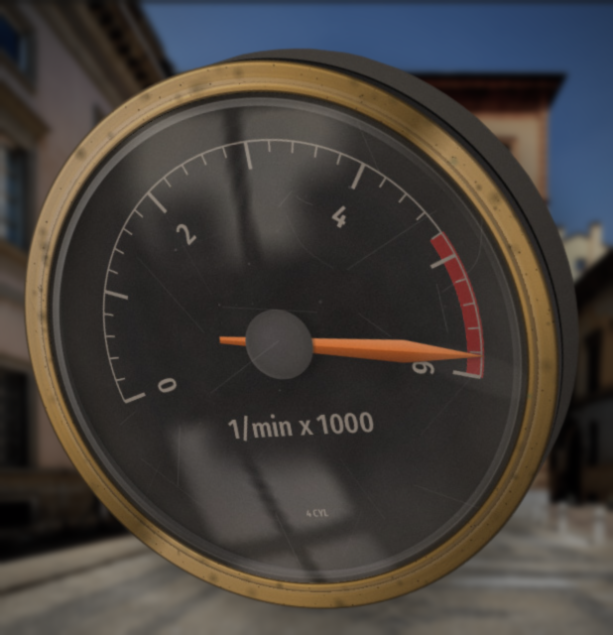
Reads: 5800 rpm
